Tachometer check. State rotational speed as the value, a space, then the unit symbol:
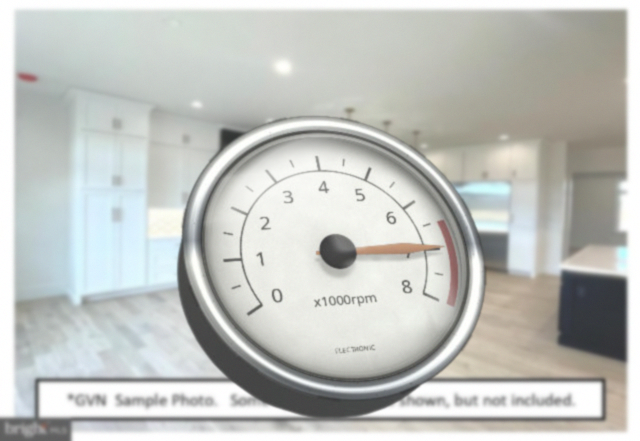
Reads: 7000 rpm
